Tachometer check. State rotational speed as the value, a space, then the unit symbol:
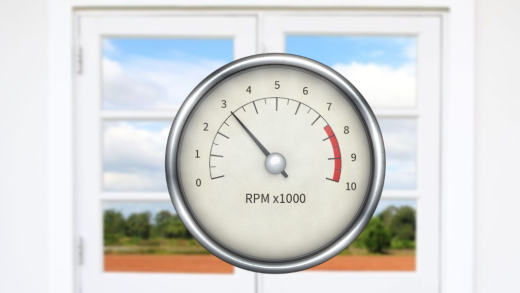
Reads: 3000 rpm
